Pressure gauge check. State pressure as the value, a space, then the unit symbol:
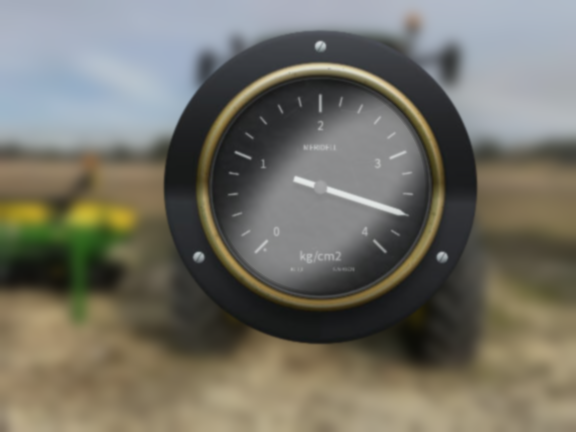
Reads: 3.6 kg/cm²
